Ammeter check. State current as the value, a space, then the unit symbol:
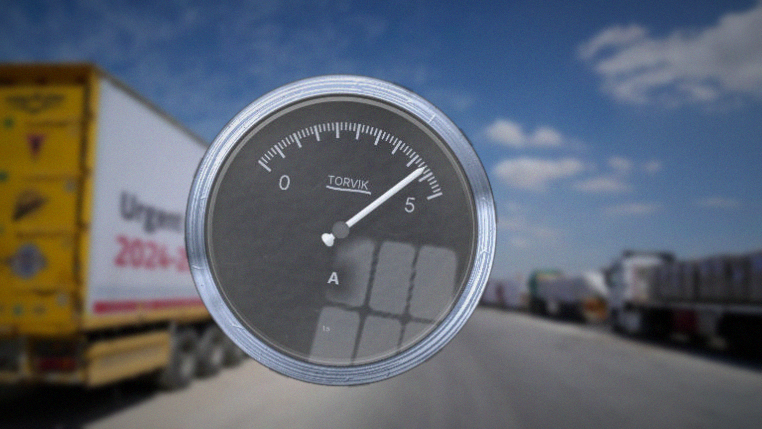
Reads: 4.3 A
